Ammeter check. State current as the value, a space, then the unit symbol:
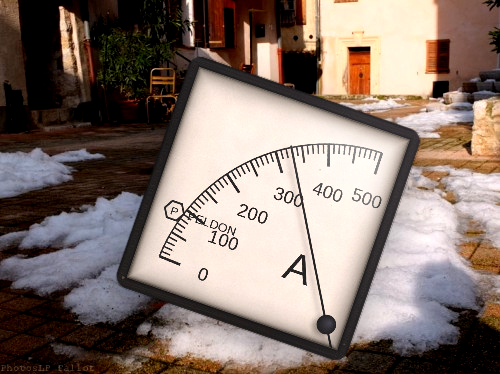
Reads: 330 A
